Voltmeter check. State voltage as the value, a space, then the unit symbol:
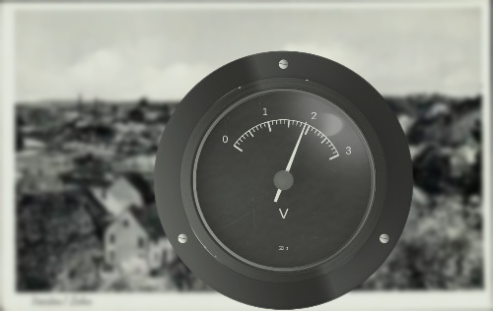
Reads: 1.9 V
